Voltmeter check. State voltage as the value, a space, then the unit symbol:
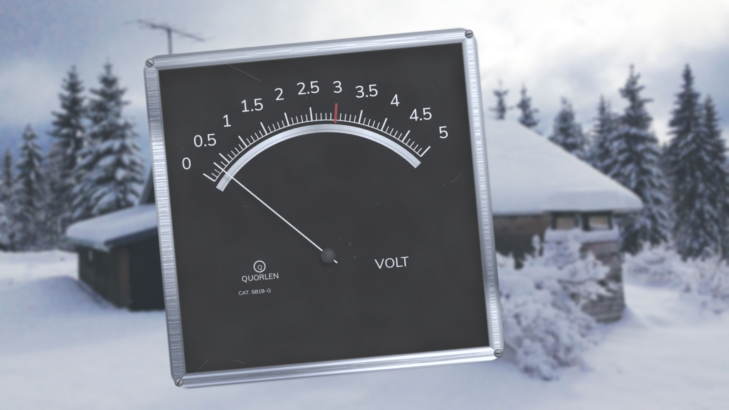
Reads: 0.3 V
